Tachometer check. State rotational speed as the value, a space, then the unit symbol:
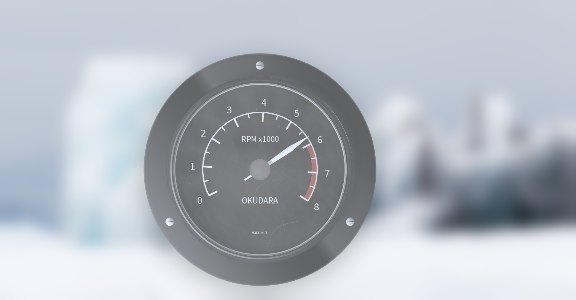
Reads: 5750 rpm
